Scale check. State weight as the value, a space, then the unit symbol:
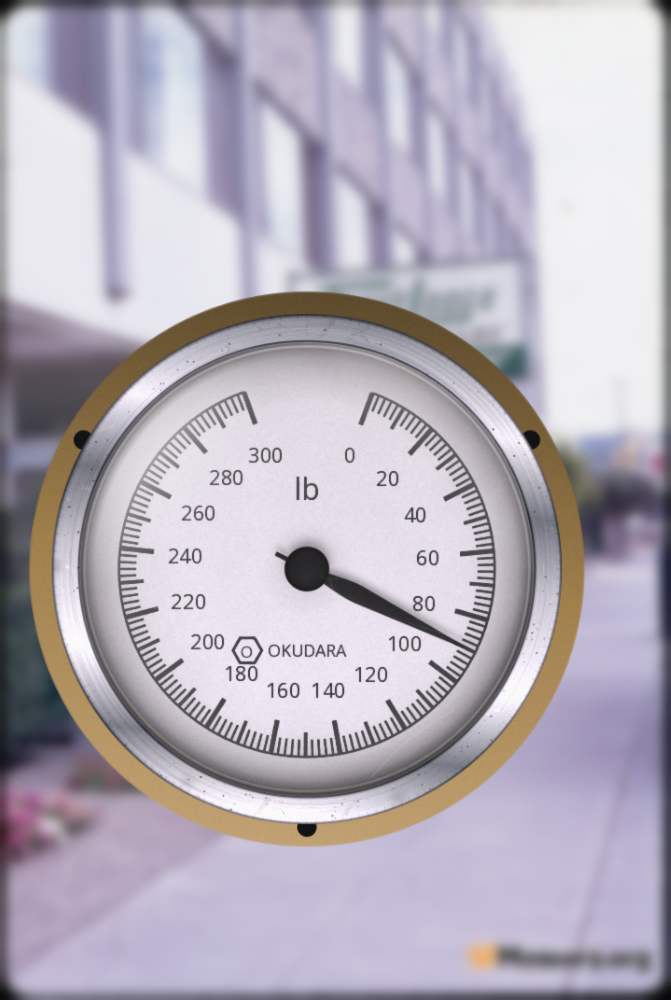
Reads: 90 lb
